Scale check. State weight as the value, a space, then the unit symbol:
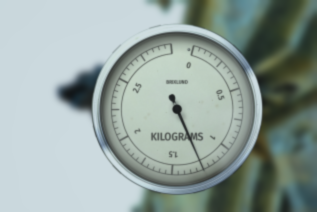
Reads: 1.25 kg
